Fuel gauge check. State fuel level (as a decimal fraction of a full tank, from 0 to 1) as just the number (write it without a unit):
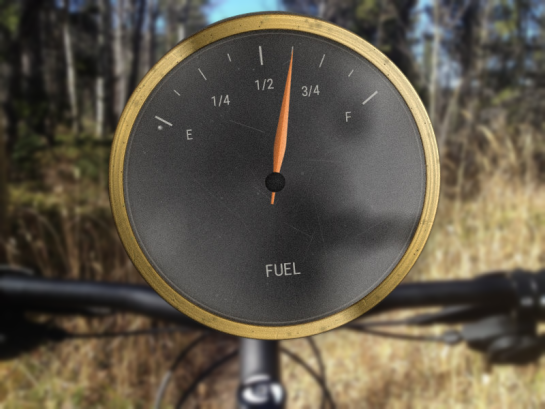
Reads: 0.625
